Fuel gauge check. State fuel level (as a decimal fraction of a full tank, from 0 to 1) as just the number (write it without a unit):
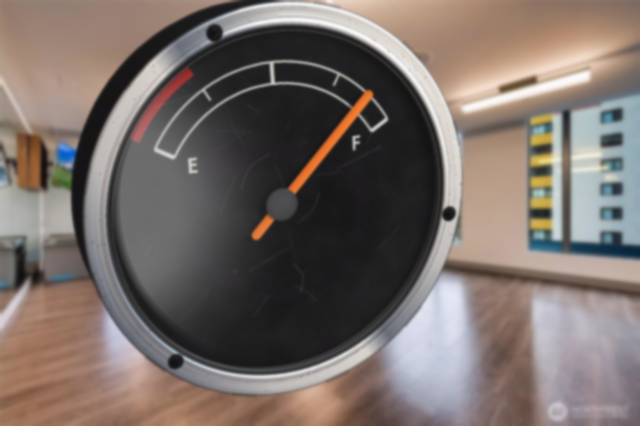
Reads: 0.875
